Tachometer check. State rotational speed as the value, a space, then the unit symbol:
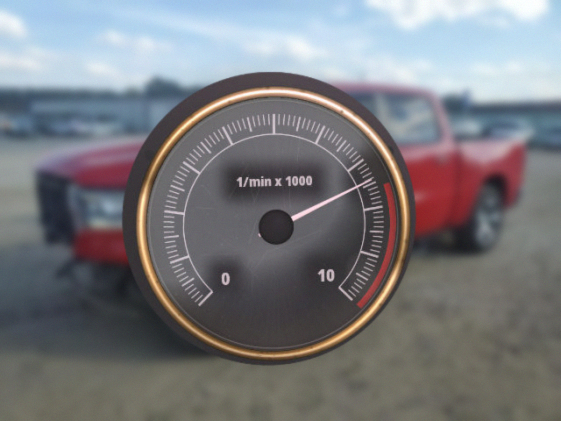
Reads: 7400 rpm
